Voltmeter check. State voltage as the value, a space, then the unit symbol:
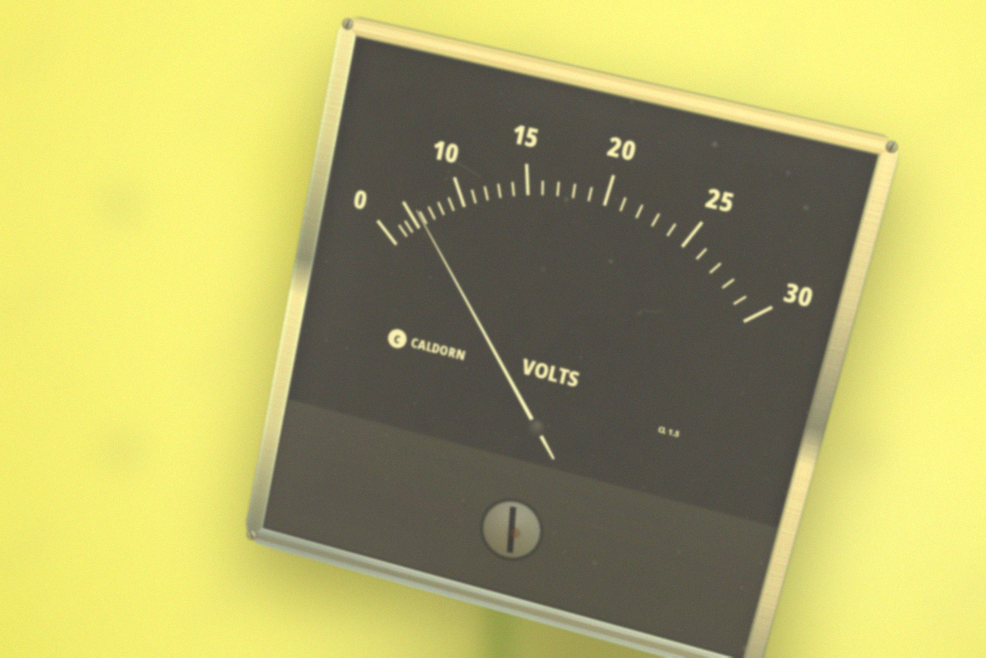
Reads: 6 V
